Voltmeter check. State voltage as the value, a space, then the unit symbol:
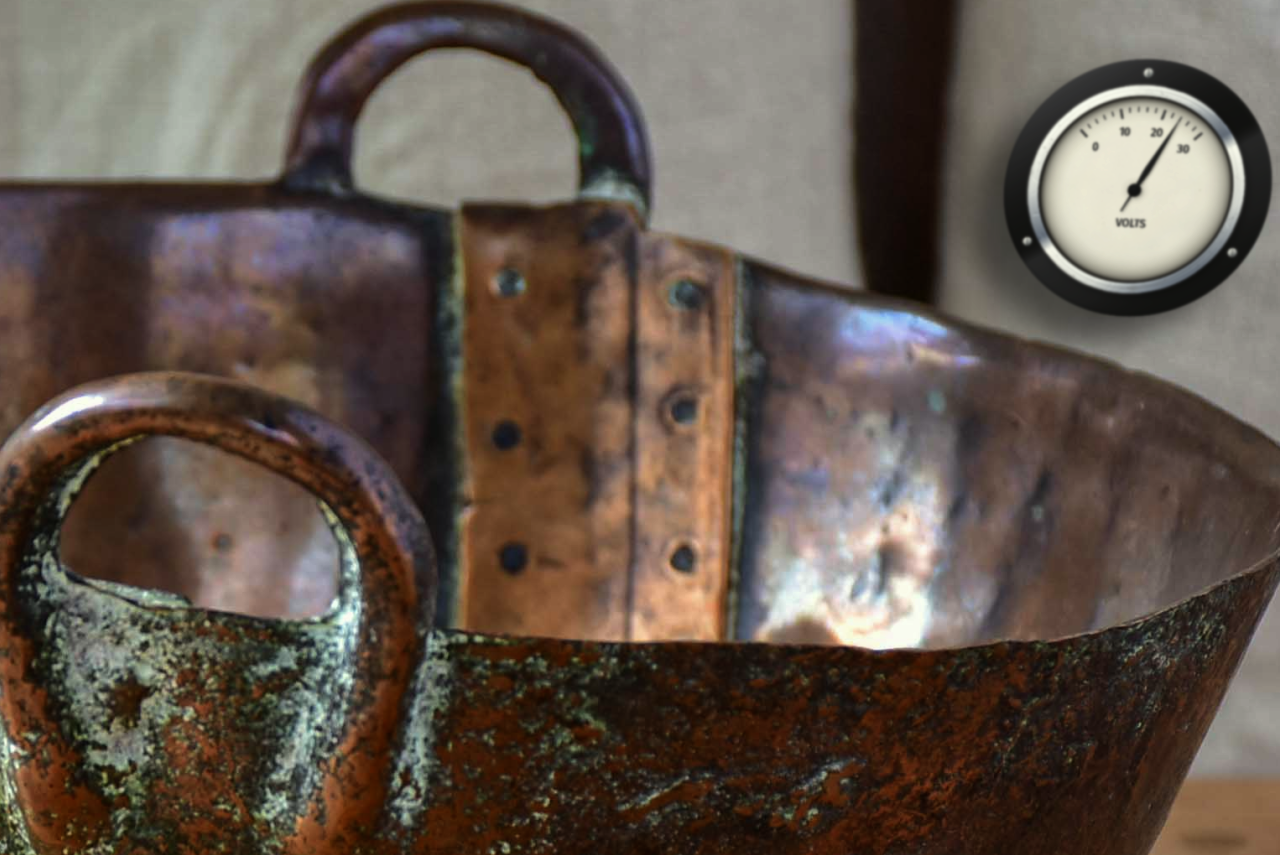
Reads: 24 V
